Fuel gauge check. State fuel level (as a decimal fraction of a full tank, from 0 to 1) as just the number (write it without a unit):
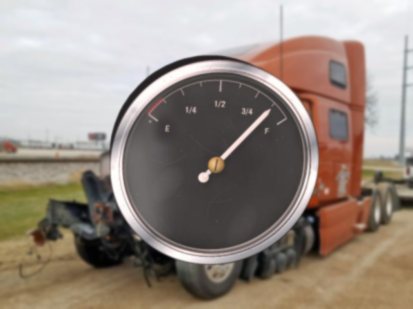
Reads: 0.875
